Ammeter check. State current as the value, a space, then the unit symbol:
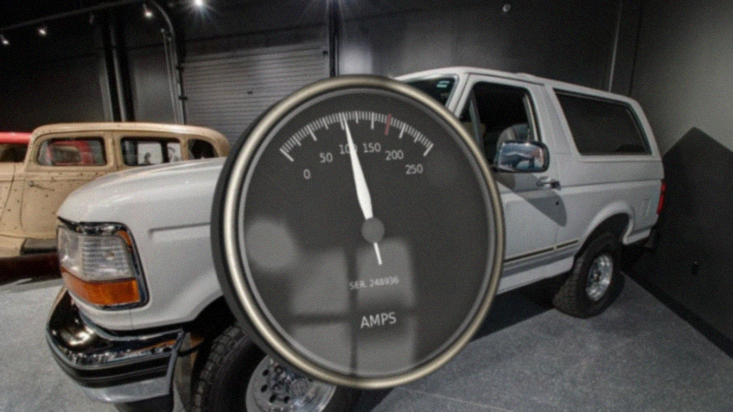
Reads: 100 A
